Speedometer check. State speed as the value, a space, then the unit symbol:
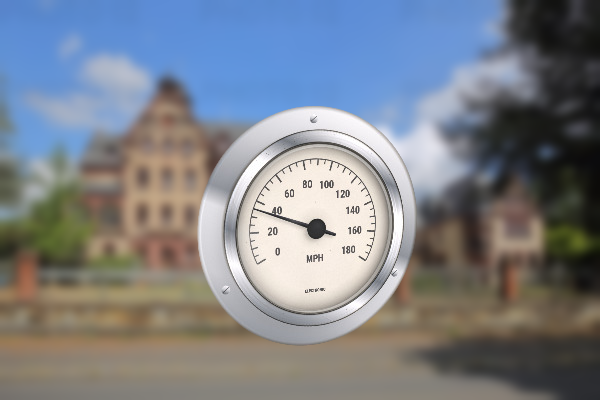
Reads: 35 mph
